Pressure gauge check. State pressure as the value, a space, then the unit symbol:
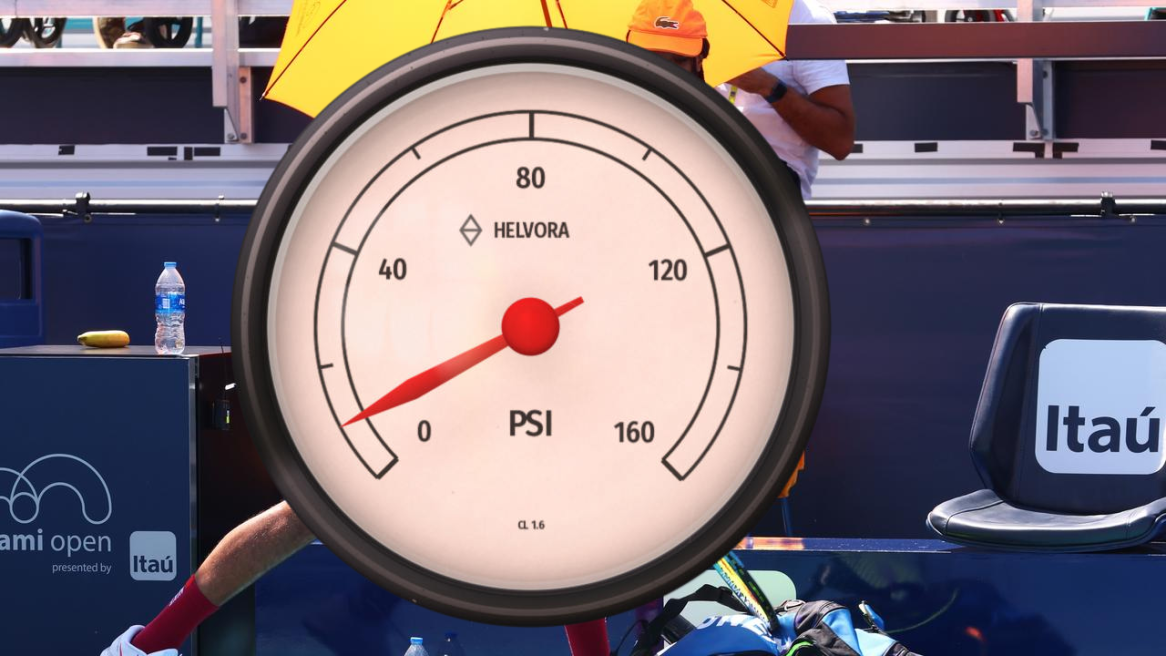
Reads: 10 psi
